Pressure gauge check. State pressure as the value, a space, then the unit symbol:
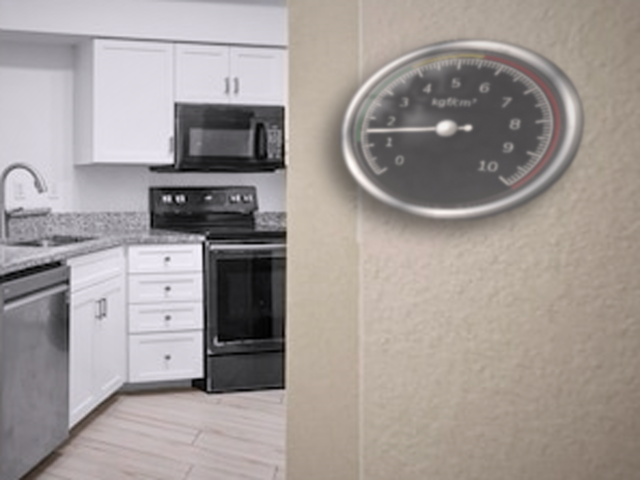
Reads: 1.5 kg/cm²
